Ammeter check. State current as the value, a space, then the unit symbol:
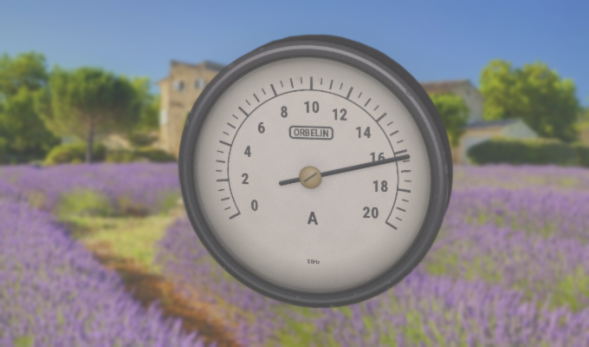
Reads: 16.25 A
